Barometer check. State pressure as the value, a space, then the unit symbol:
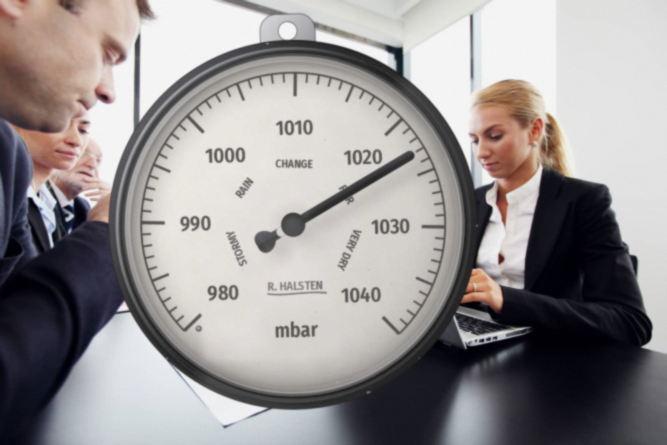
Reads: 1023 mbar
